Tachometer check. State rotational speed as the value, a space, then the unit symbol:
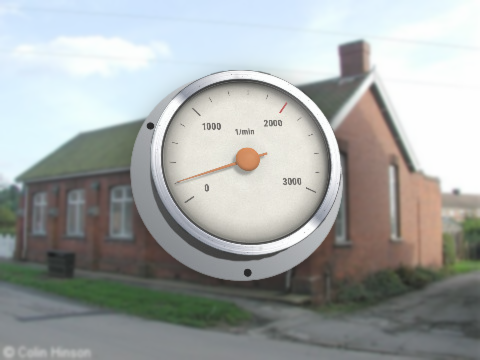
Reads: 200 rpm
